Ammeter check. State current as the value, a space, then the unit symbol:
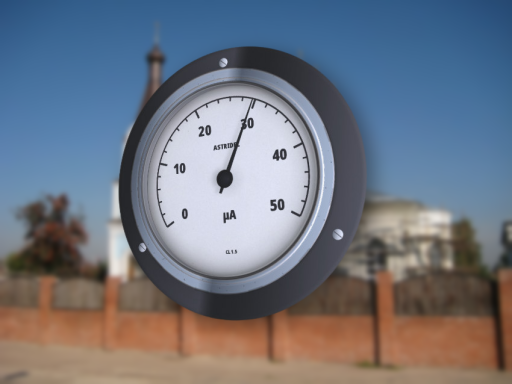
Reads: 30 µA
